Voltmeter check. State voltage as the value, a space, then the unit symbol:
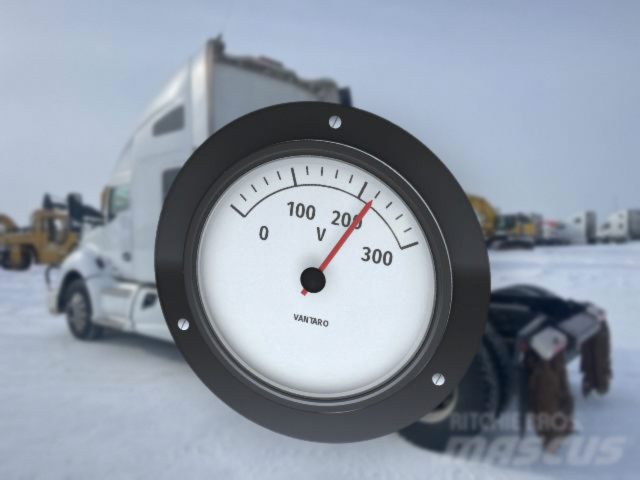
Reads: 220 V
